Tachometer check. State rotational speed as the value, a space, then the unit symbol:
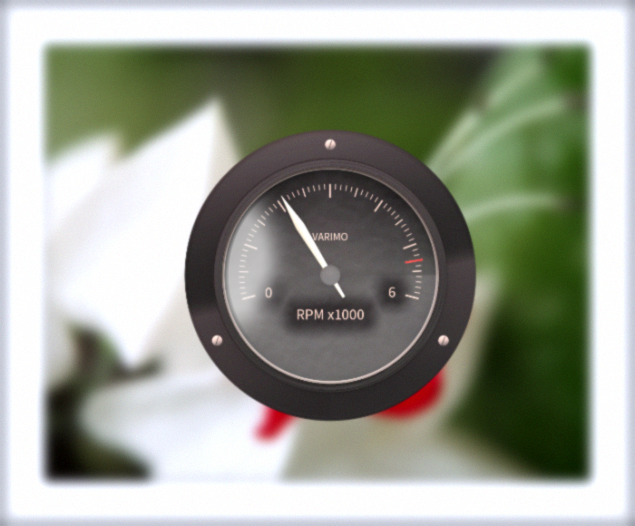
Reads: 2100 rpm
